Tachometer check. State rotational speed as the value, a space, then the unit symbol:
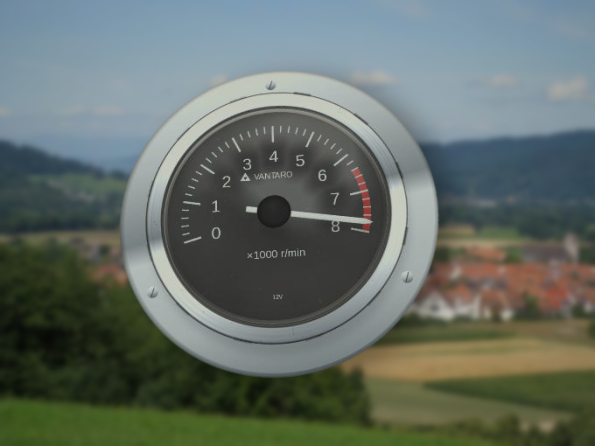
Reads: 7800 rpm
